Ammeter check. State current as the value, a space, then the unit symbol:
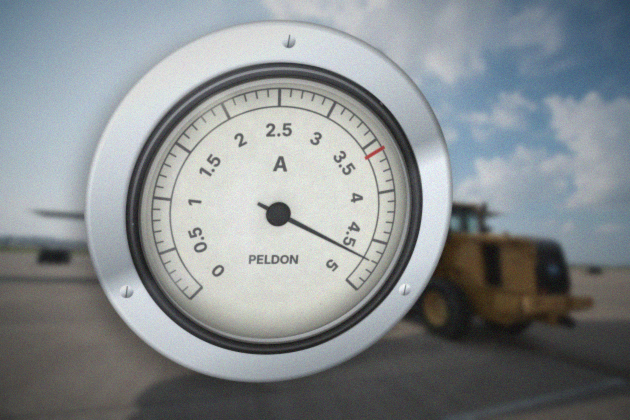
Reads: 4.7 A
